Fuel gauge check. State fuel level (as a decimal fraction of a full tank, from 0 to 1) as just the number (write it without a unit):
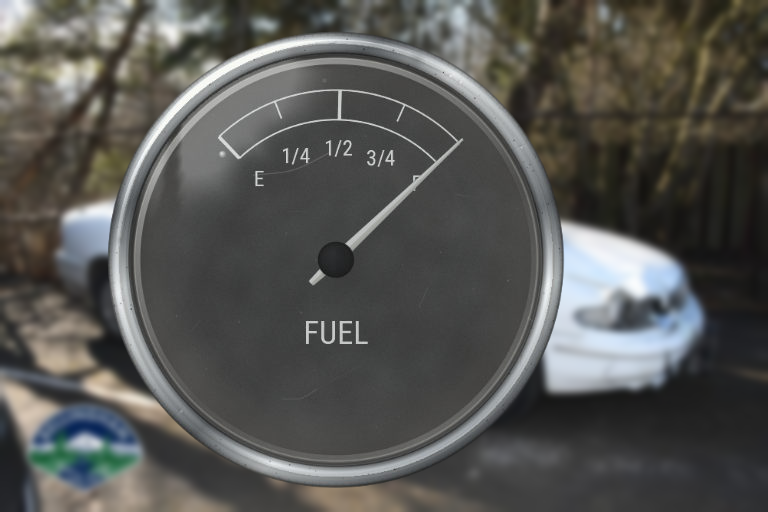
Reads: 1
